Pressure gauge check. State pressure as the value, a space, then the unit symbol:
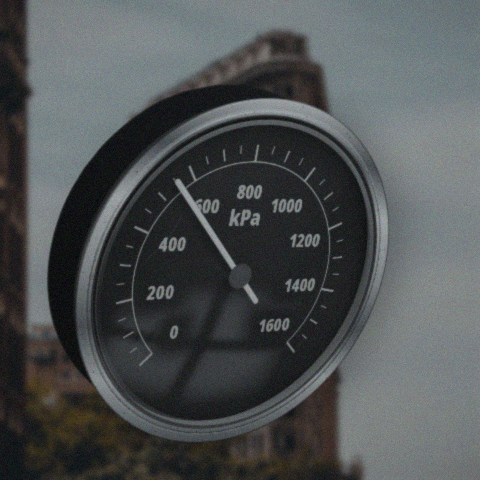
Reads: 550 kPa
